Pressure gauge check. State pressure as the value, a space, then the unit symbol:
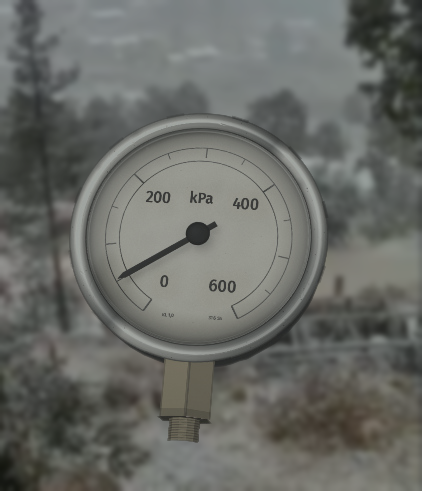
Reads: 50 kPa
